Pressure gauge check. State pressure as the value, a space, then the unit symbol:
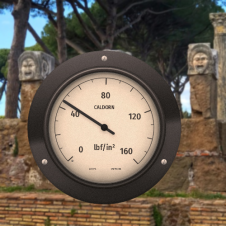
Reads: 45 psi
